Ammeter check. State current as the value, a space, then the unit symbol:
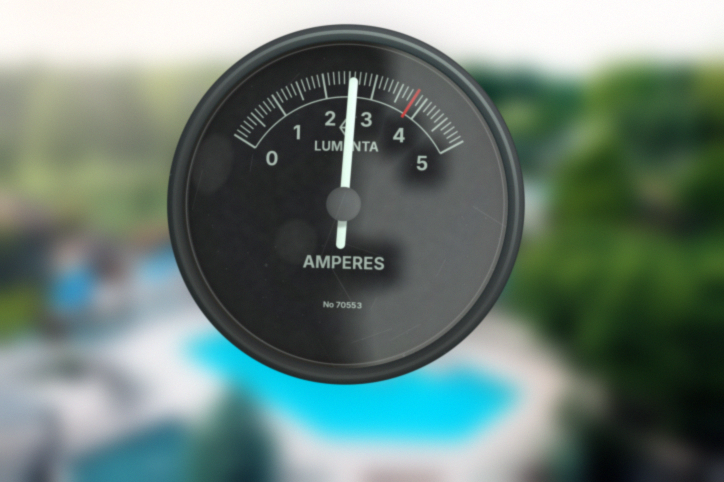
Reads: 2.6 A
